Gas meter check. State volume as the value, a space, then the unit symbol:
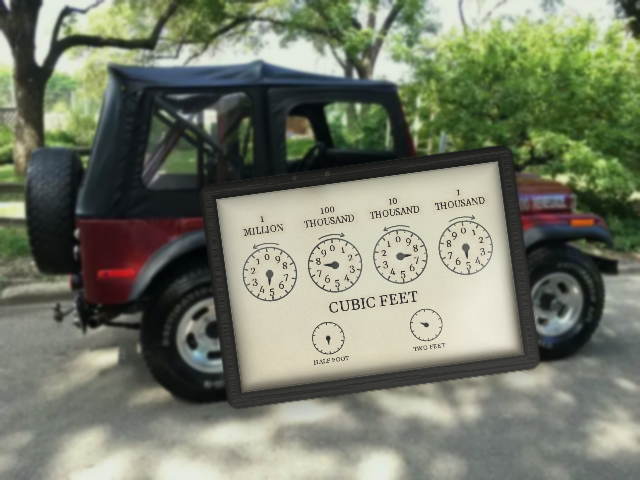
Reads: 477500 ft³
